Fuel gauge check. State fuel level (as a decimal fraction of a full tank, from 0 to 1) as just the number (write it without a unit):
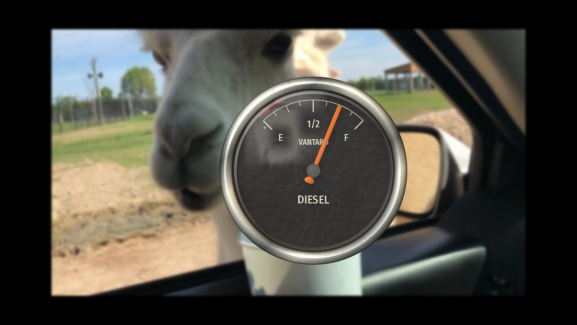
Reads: 0.75
